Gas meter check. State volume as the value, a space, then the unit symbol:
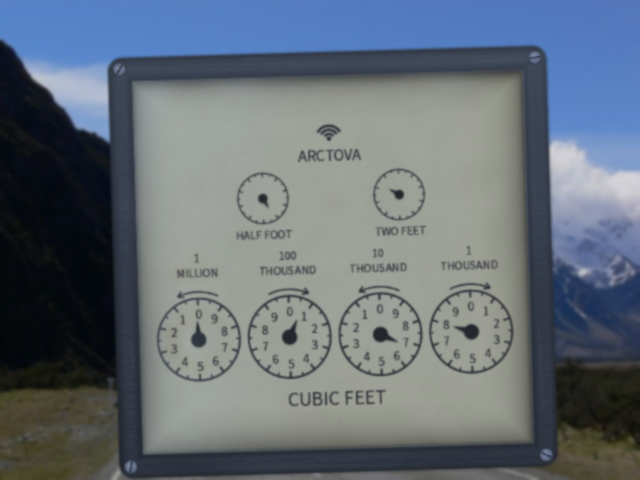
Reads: 6800 ft³
